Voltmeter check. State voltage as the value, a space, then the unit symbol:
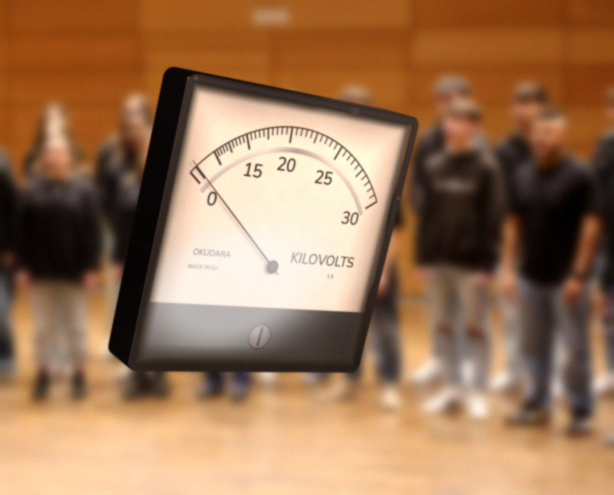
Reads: 5 kV
